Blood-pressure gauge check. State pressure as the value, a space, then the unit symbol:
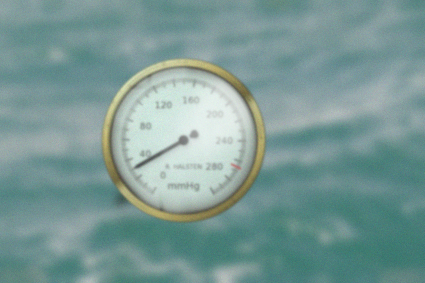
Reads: 30 mmHg
